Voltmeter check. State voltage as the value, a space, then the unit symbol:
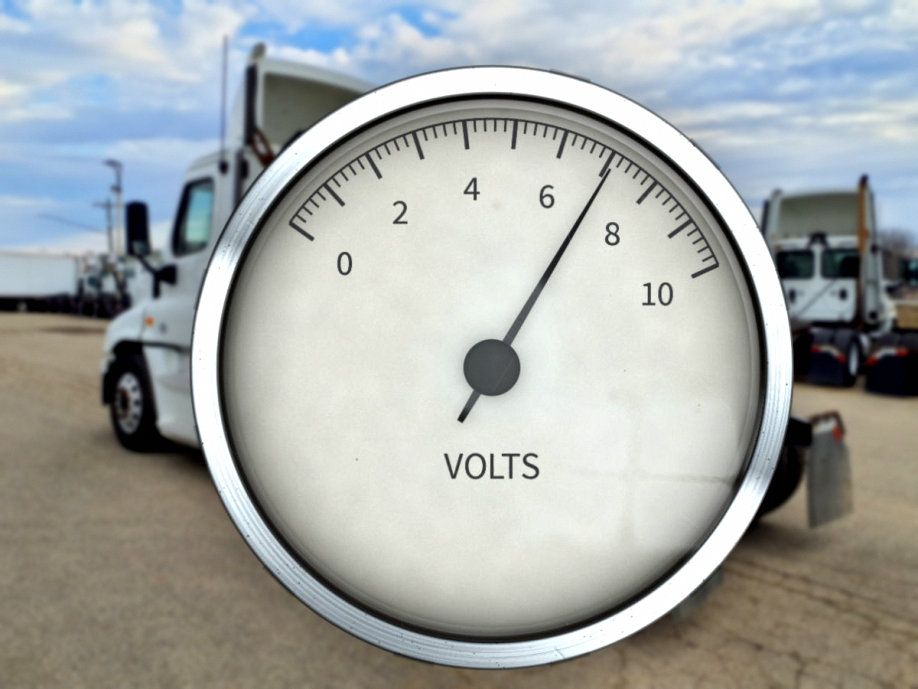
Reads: 7.1 V
